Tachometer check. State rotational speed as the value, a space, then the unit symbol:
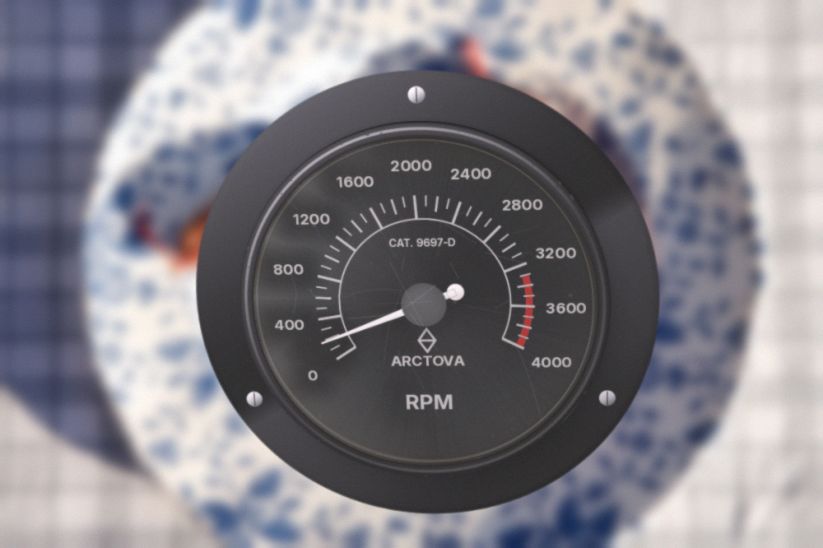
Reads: 200 rpm
